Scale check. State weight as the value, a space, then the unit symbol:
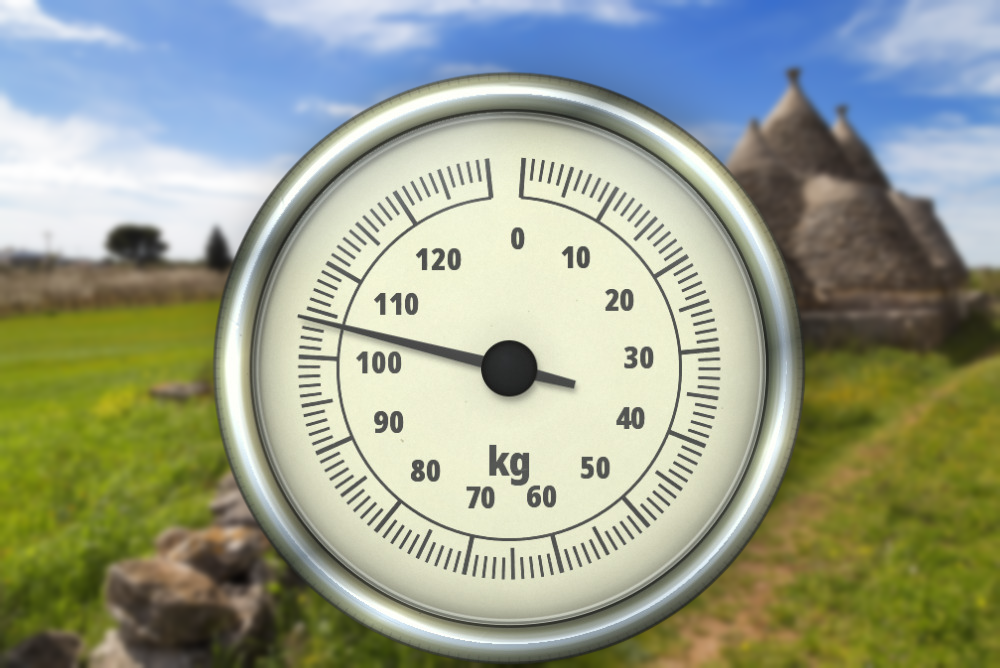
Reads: 104 kg
